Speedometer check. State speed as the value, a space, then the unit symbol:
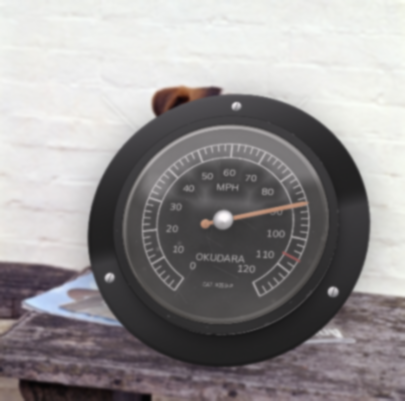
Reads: 90 mph
